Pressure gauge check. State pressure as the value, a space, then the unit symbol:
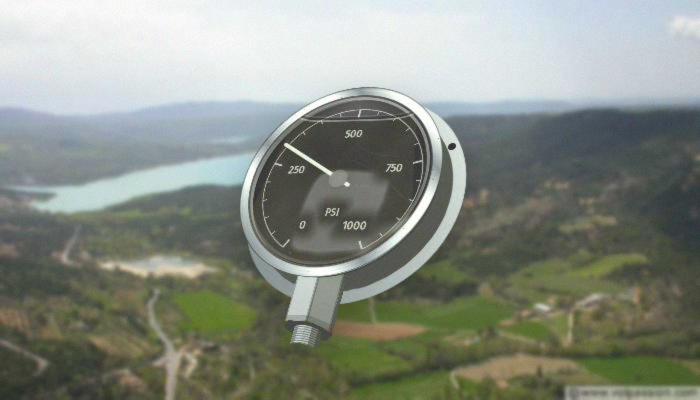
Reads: 300 psi
